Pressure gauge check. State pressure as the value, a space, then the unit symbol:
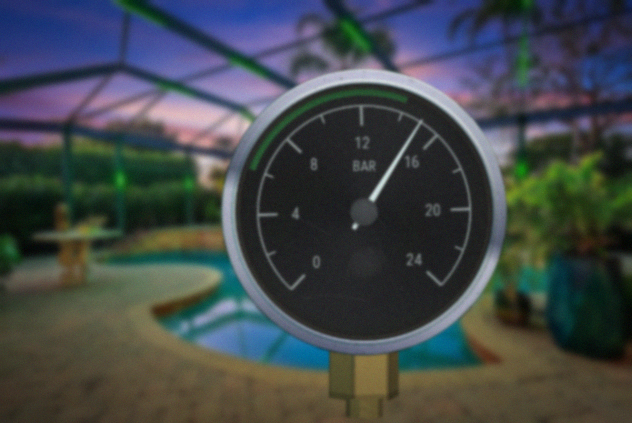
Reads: 15 bar
